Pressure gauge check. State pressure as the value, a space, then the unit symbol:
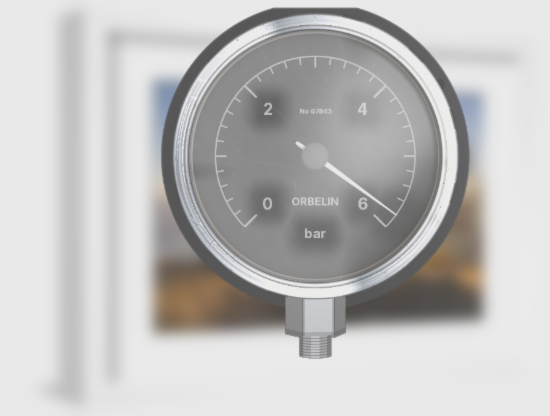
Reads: 5.8 bar
